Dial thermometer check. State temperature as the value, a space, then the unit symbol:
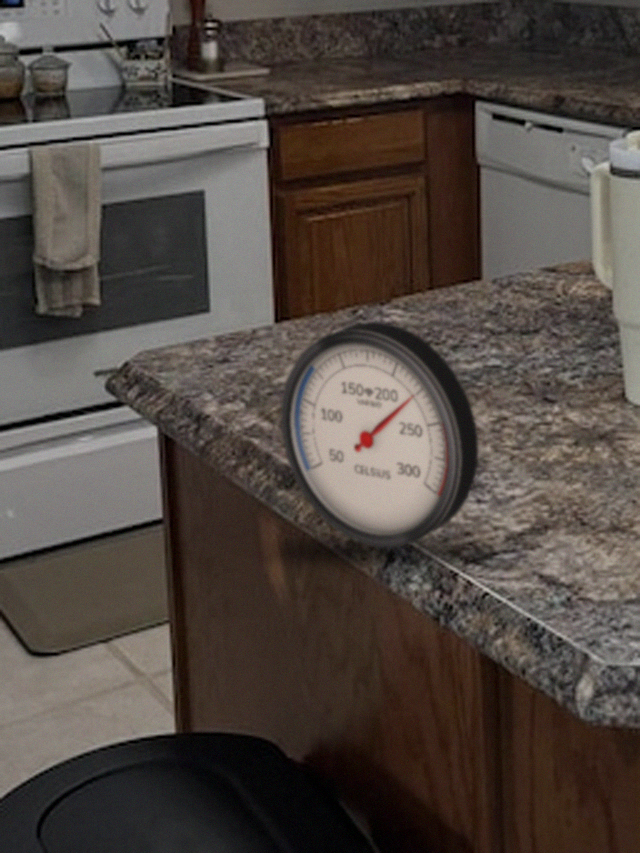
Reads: 225 °C
